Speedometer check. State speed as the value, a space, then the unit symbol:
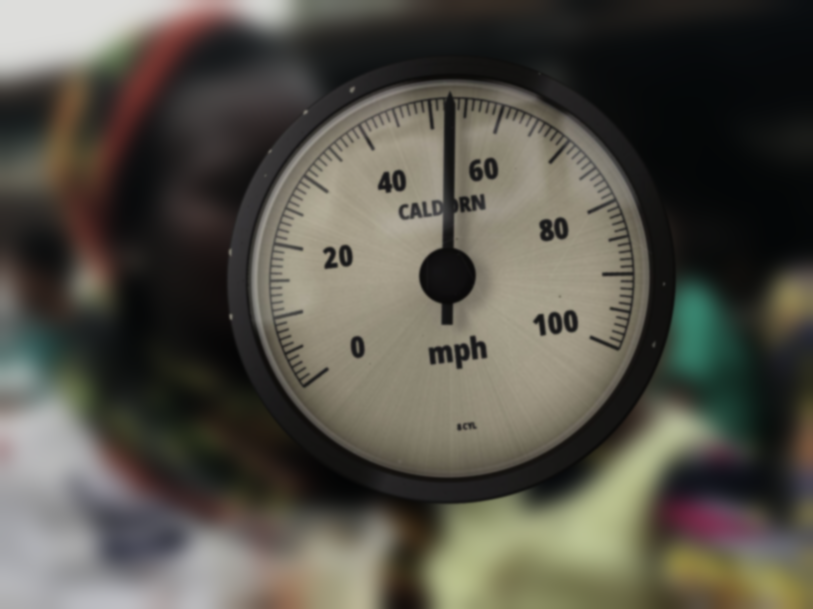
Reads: 53 mph
